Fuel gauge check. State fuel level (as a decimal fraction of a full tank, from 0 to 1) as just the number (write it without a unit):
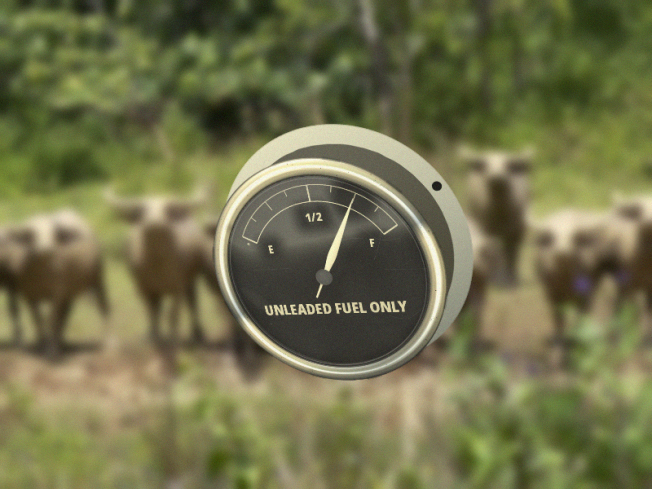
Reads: 0.75
